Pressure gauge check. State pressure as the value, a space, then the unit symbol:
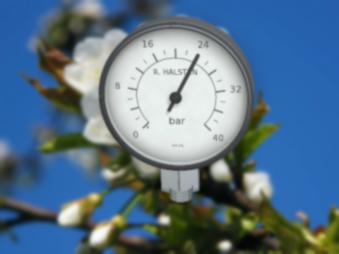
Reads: 24 bar
